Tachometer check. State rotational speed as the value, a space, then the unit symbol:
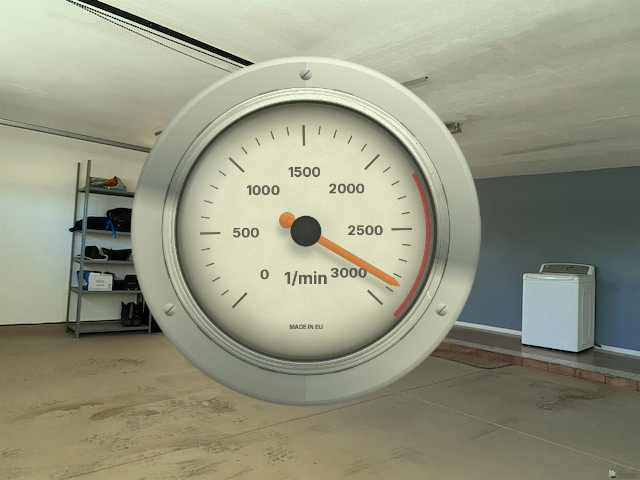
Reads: 2850 rpm
